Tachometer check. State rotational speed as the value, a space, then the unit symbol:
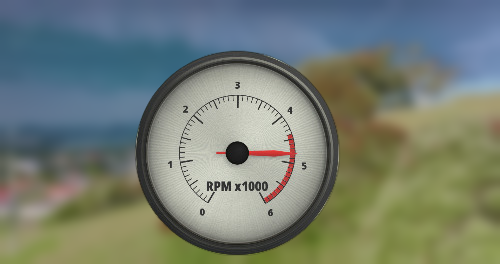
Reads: 4800 rpm
